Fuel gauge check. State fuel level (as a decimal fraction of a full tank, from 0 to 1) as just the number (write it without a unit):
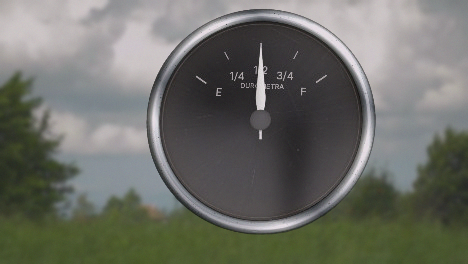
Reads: 0.5
